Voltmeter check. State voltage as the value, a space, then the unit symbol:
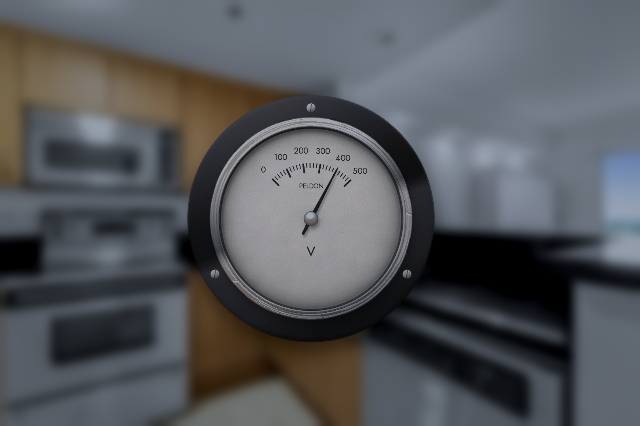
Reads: 400 V
